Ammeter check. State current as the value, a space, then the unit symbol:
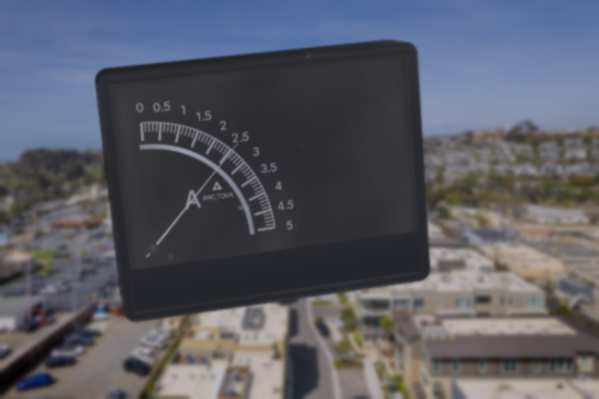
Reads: 2.5 A
